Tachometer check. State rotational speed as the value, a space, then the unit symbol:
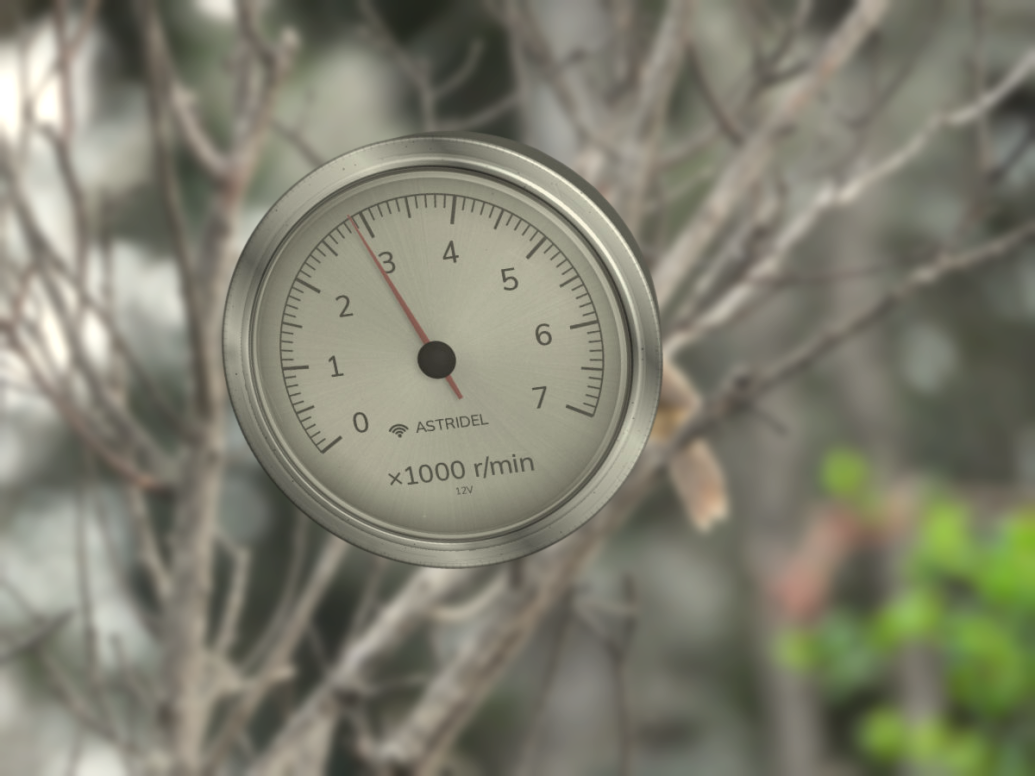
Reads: 2900 rpm
